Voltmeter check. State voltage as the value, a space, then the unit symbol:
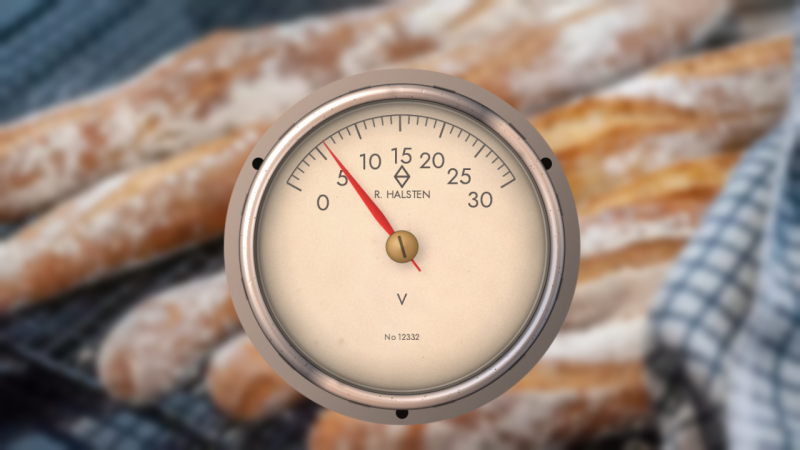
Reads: 6 V
